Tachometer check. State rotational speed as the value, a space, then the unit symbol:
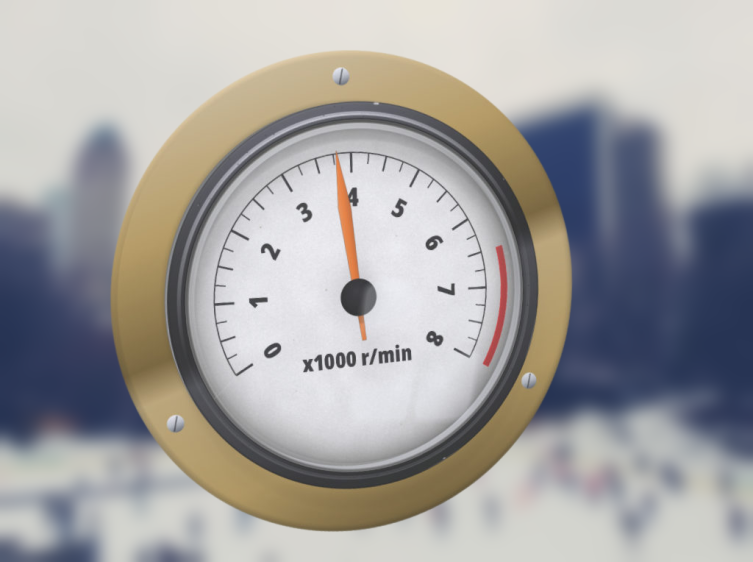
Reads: 3750 rpm
